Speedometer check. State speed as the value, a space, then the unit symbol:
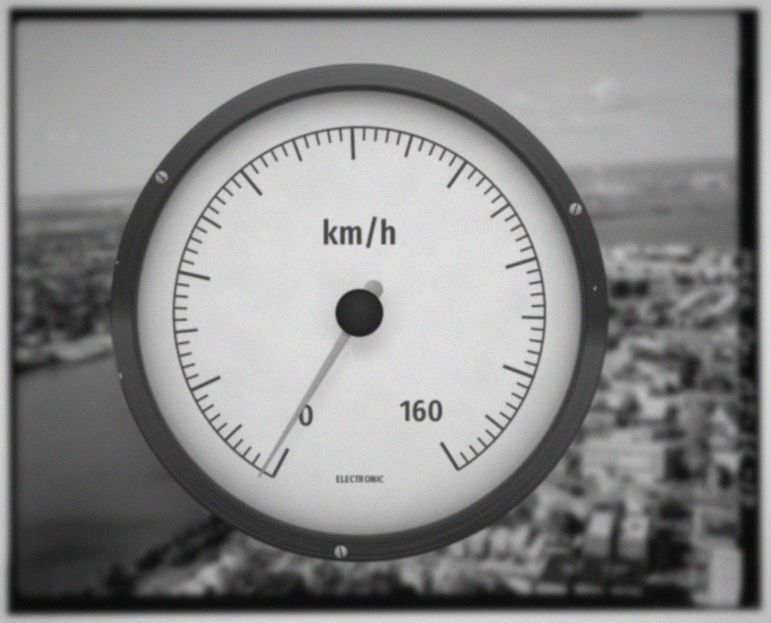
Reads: 2 km/h
